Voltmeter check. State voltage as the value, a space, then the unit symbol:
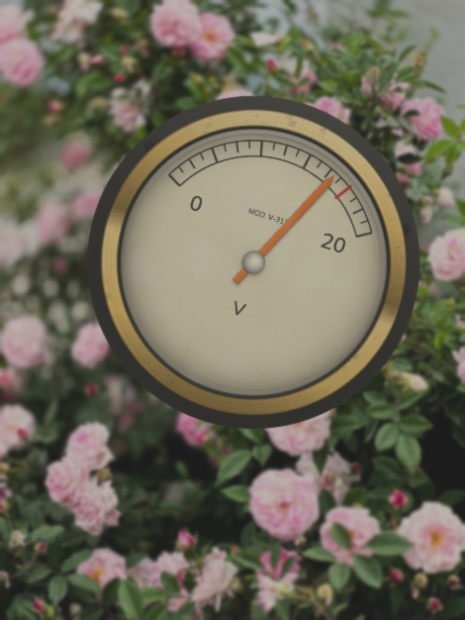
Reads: 14.5 V
